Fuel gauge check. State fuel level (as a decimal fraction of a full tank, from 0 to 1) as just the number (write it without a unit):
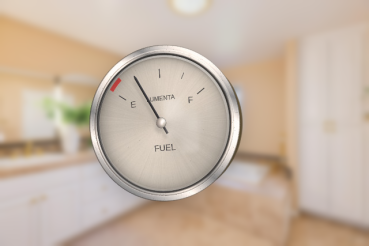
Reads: 0.25
